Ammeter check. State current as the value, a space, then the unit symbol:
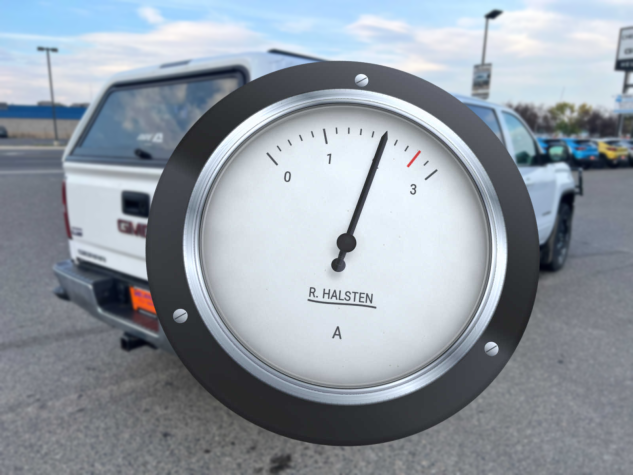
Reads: 2 A
